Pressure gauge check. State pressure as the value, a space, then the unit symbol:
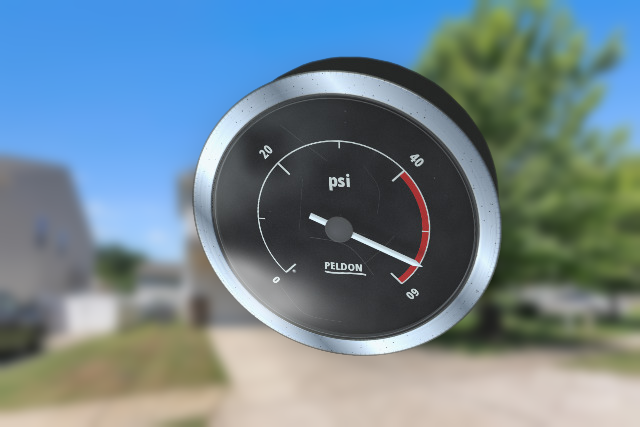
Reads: 55 psi
